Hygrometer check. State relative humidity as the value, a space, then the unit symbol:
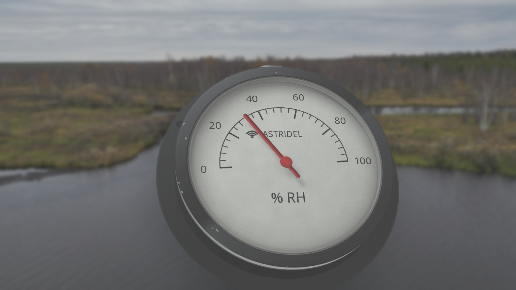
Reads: 32 %
